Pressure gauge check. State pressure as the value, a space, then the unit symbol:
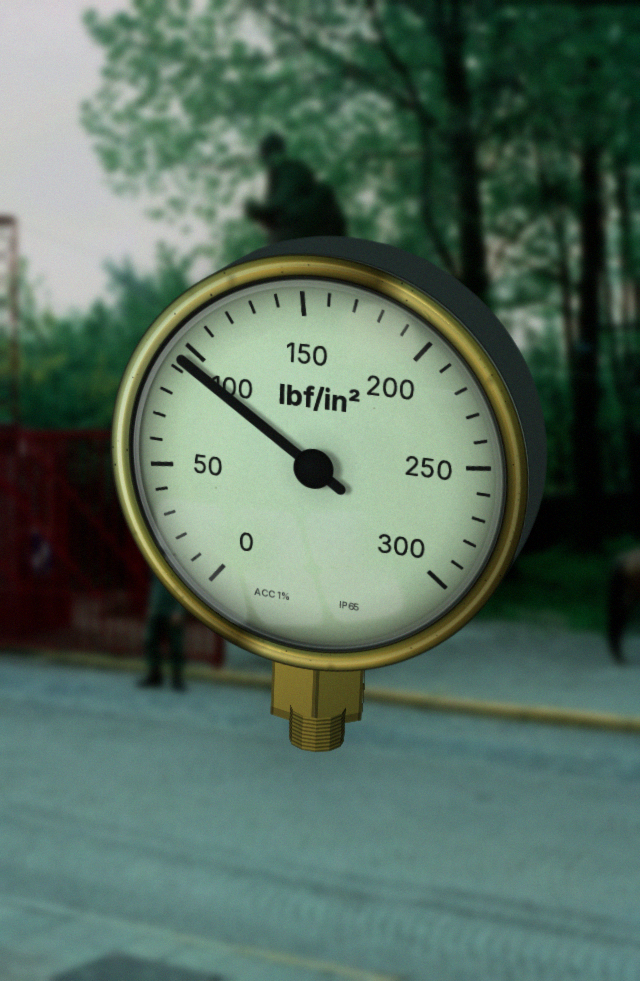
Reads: 95 psi
